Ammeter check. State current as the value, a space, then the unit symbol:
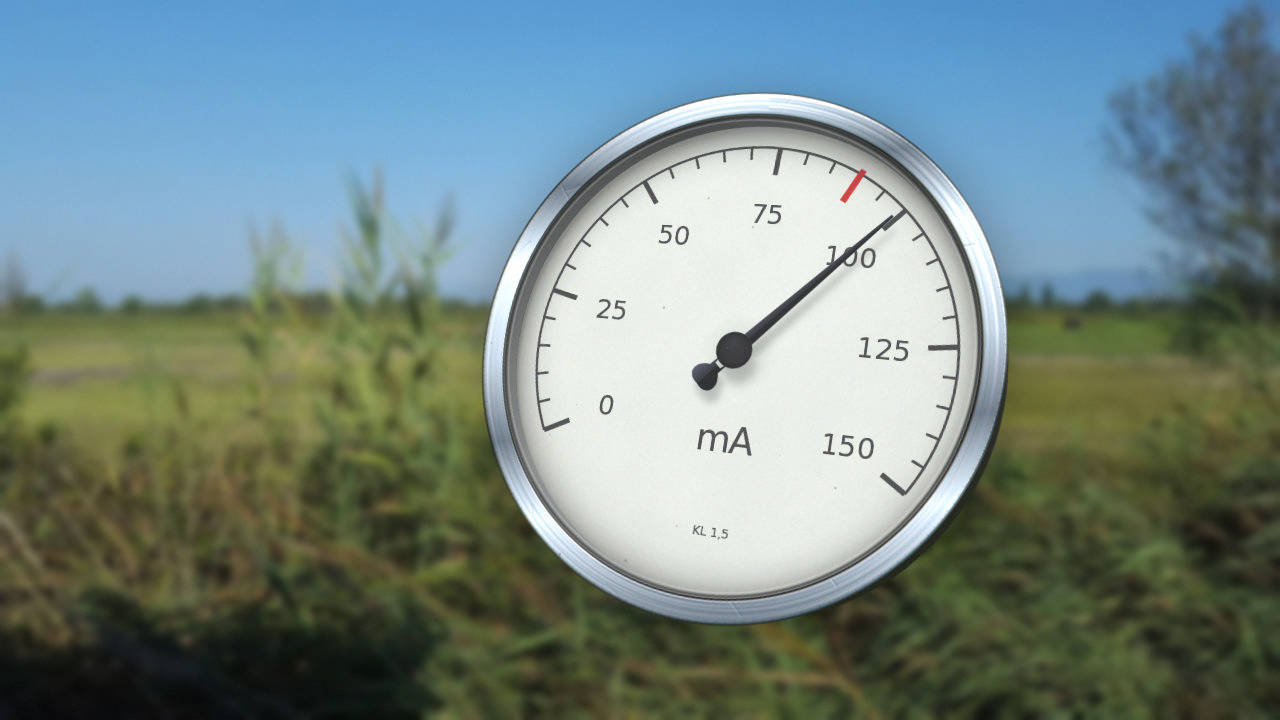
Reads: 100 mA
